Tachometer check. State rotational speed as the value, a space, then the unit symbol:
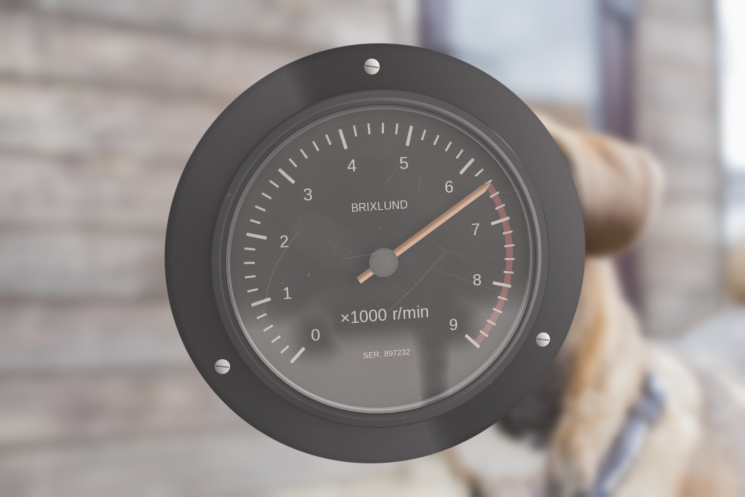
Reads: 6400 rpm
